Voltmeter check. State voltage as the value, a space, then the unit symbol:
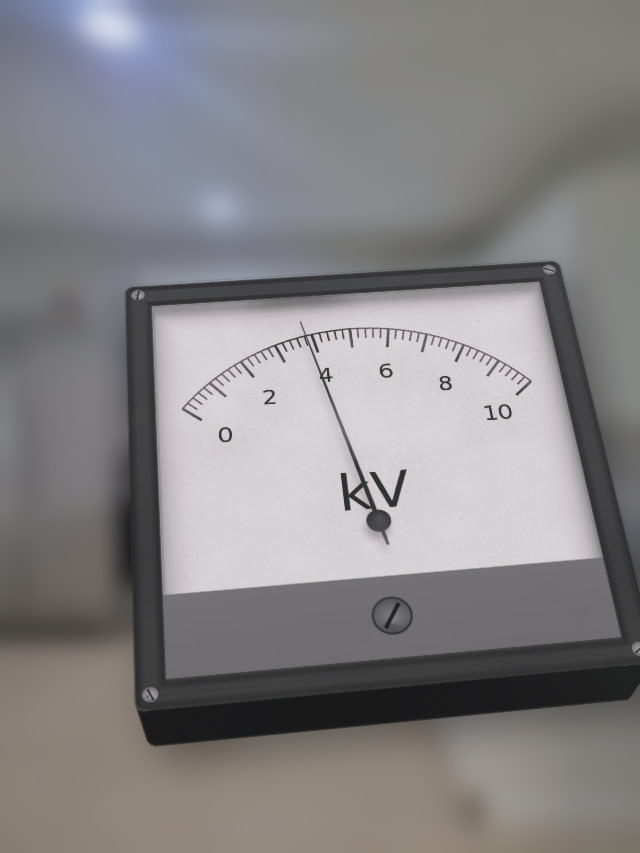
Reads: 3.8 kV
